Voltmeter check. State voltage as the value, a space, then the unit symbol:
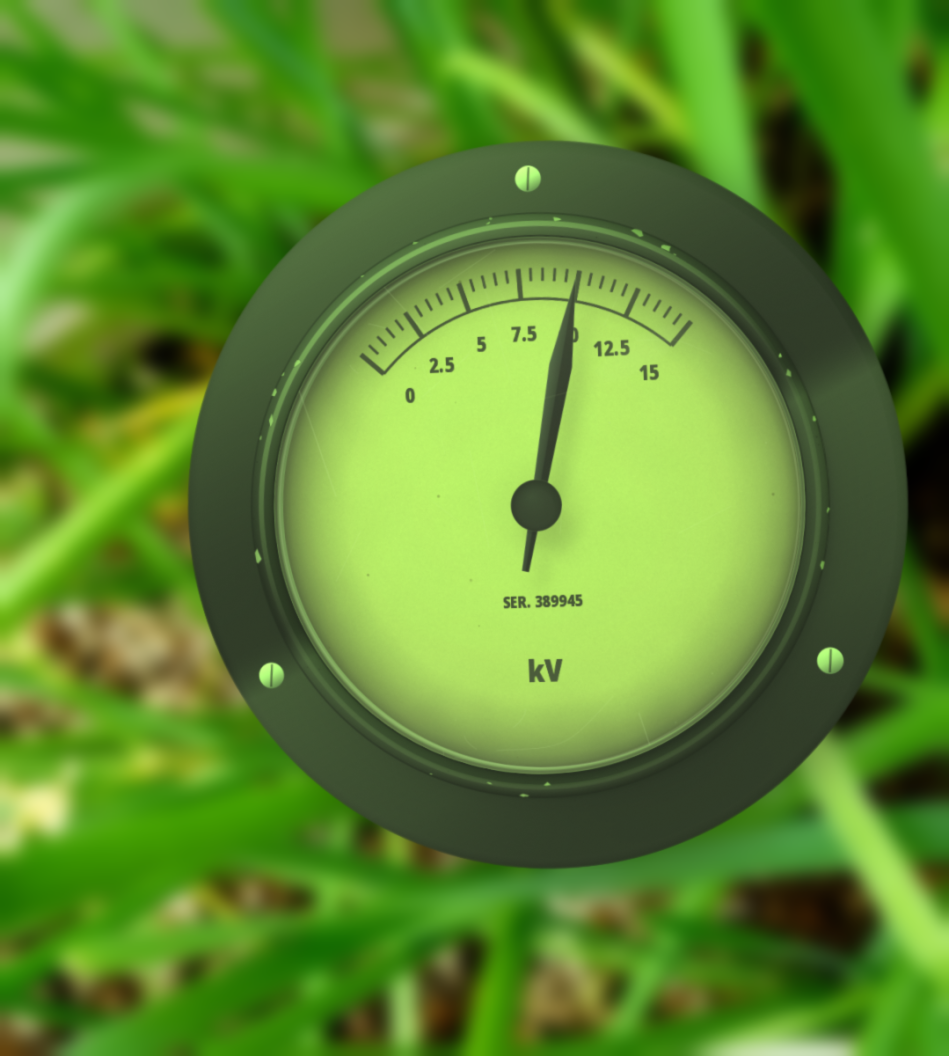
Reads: 10 kV
